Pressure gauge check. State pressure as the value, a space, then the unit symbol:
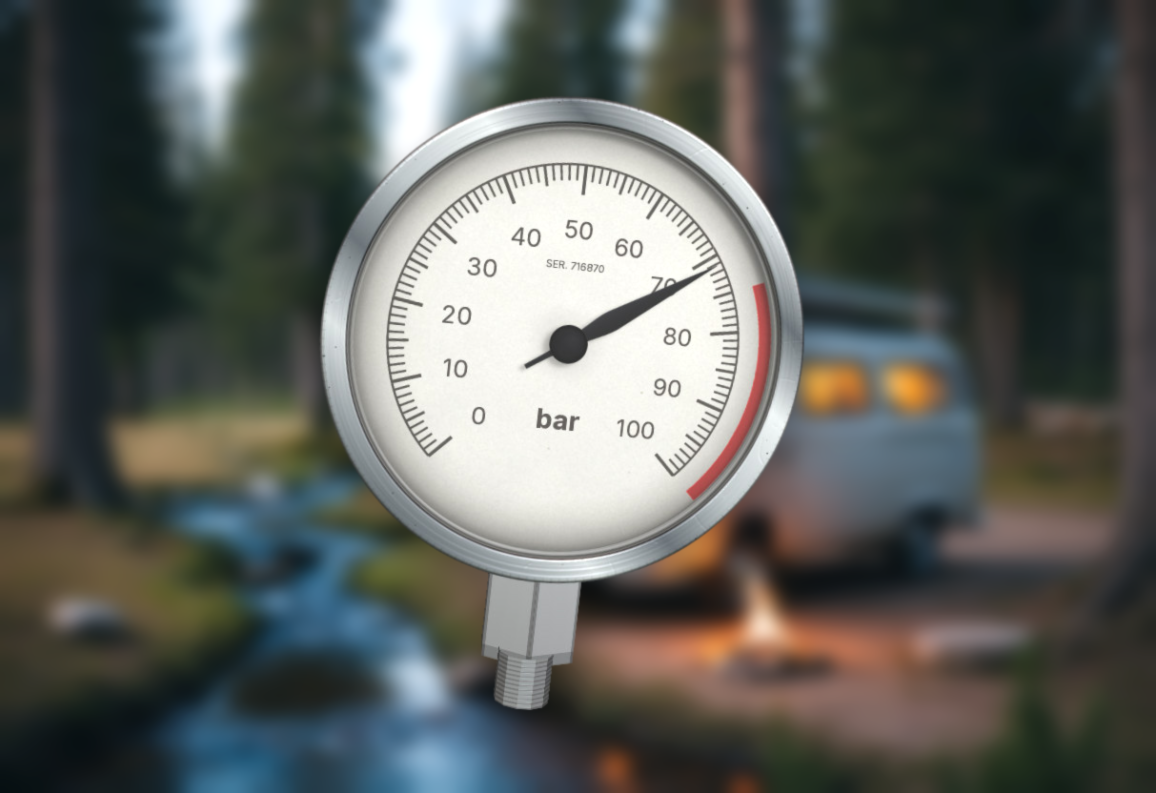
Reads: 71 bar
